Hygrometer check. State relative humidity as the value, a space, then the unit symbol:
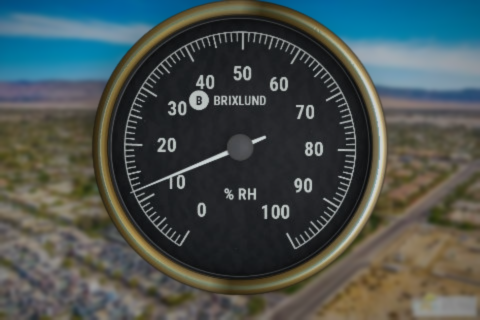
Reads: 12 %
